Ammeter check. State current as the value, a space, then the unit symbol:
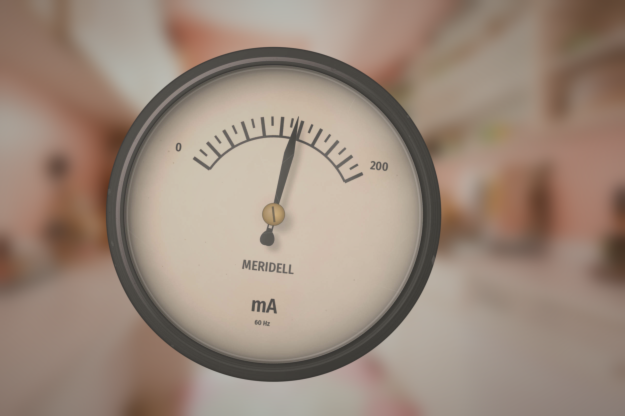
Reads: 115 mA
